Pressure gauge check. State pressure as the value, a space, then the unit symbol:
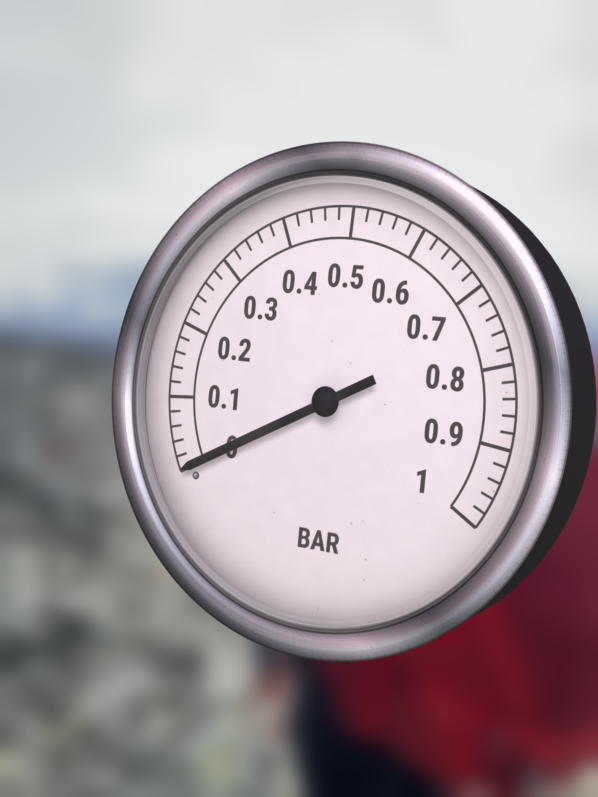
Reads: 0 bar
